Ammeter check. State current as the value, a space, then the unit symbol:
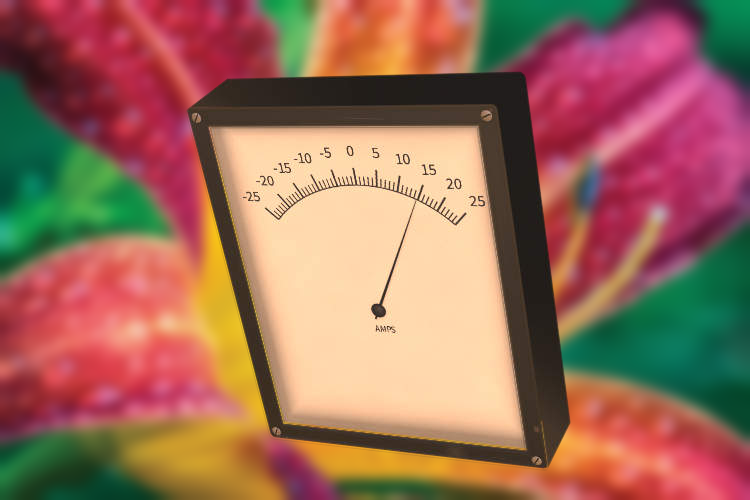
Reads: 15 A
